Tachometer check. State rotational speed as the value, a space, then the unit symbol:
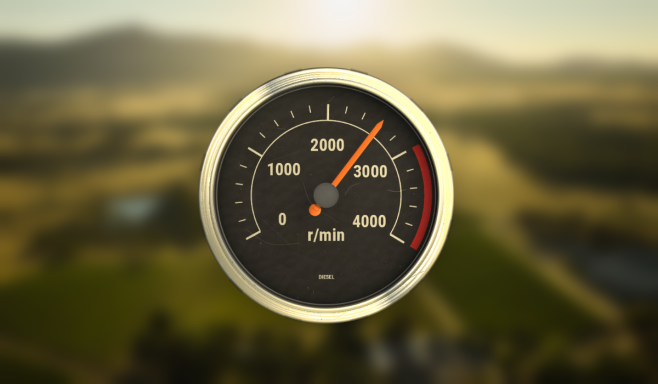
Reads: 2600 rpm
